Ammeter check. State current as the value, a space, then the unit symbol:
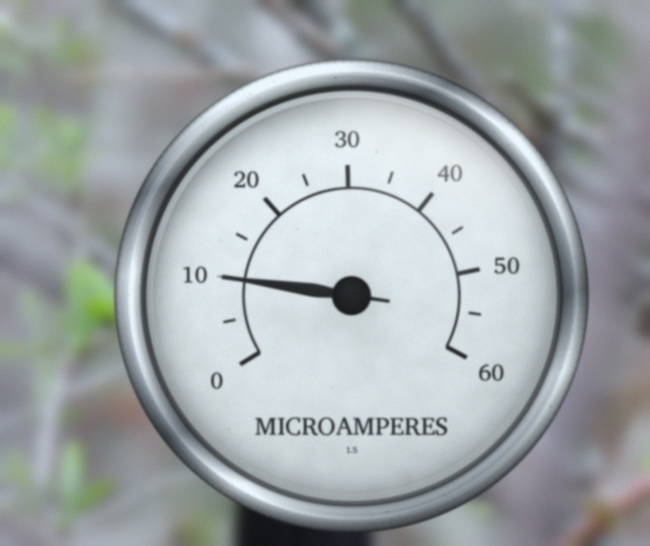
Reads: 10 µA
